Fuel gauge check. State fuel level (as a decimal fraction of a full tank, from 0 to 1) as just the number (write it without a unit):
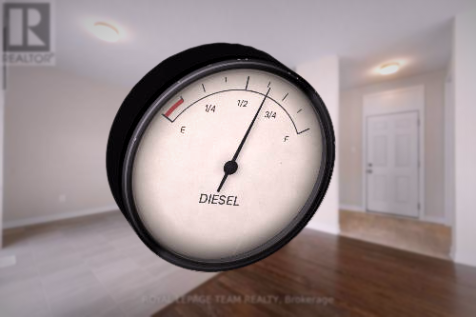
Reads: 0.625
